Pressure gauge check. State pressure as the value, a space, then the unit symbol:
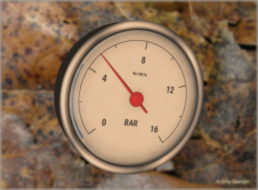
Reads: 5 bar
